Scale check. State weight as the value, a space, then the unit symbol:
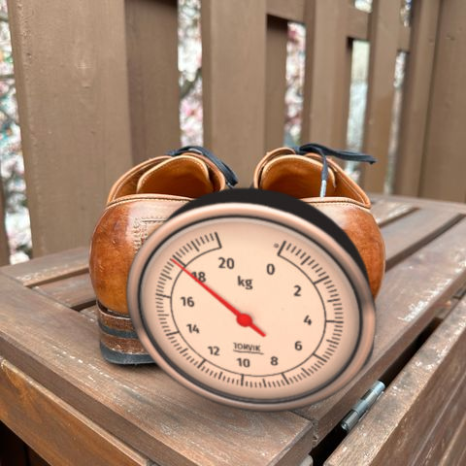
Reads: 18 kg
